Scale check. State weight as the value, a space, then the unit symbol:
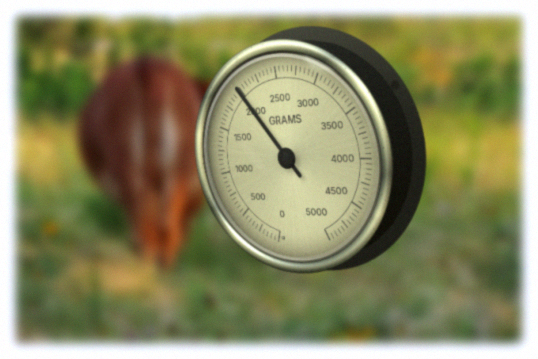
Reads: 2000 g
